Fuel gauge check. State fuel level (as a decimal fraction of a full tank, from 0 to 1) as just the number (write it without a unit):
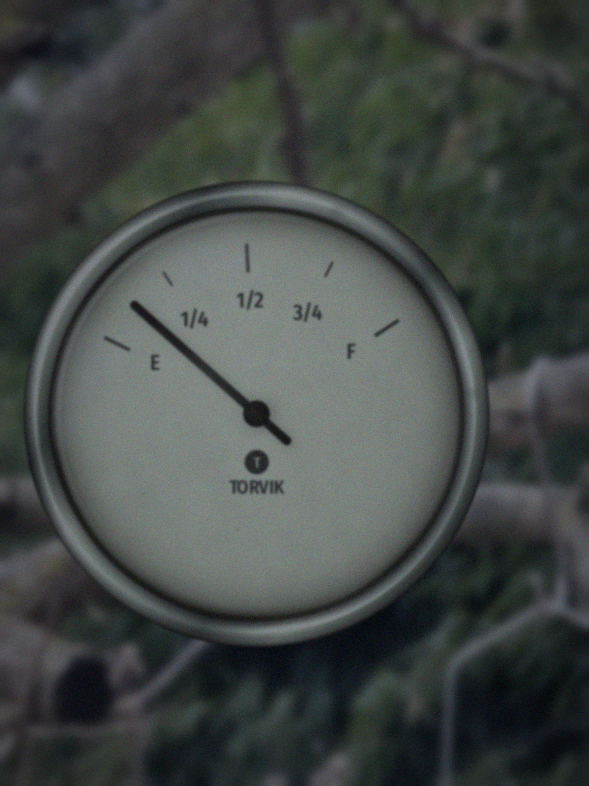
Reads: 0.125
